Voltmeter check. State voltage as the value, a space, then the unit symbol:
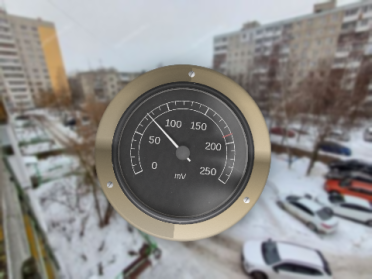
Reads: 75 mV
